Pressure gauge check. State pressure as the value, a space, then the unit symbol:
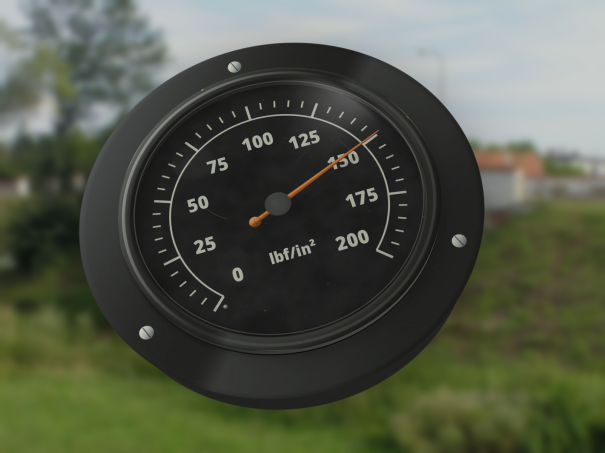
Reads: 150 psi
